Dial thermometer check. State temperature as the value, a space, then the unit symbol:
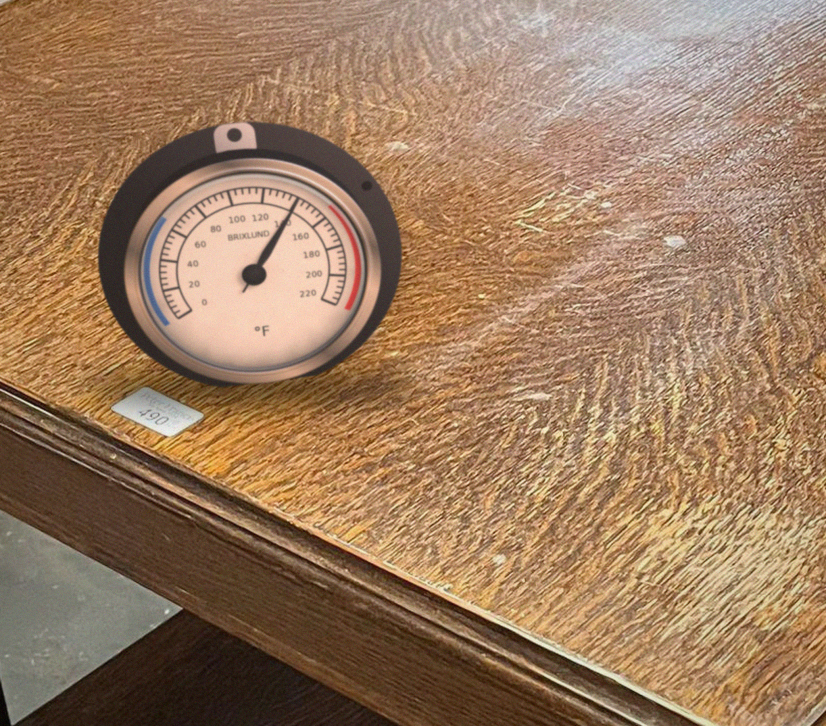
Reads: 140 °F
